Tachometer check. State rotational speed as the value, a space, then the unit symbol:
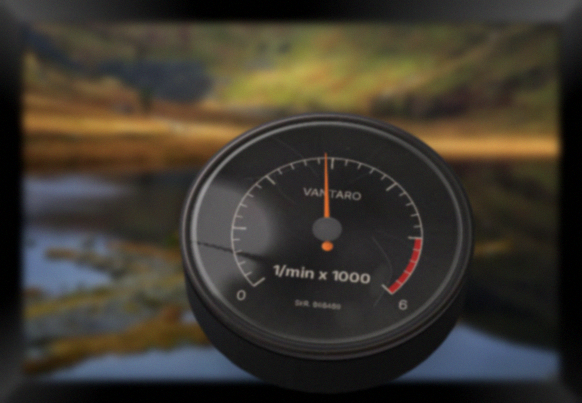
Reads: 2900 rpm
